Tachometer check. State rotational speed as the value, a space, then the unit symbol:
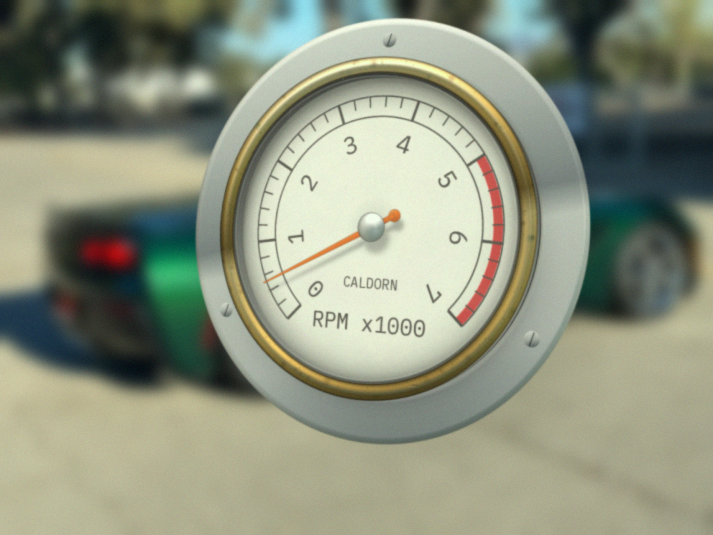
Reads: 500 rpm
